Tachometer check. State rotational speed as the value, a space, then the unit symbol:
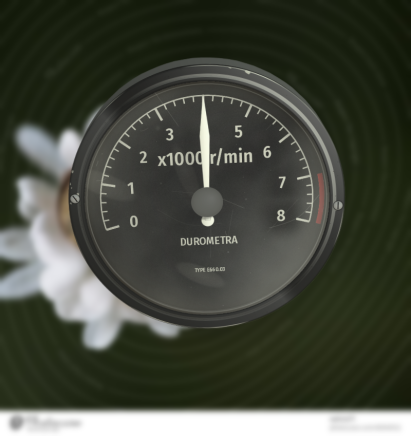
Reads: 4000 rpm
